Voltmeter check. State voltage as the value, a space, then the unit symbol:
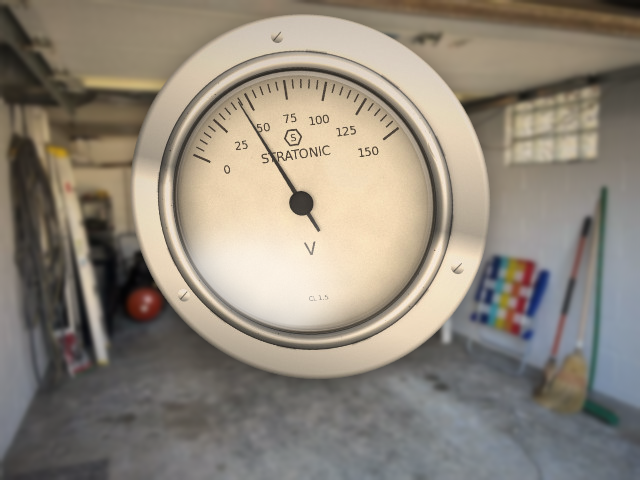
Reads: 45 V
